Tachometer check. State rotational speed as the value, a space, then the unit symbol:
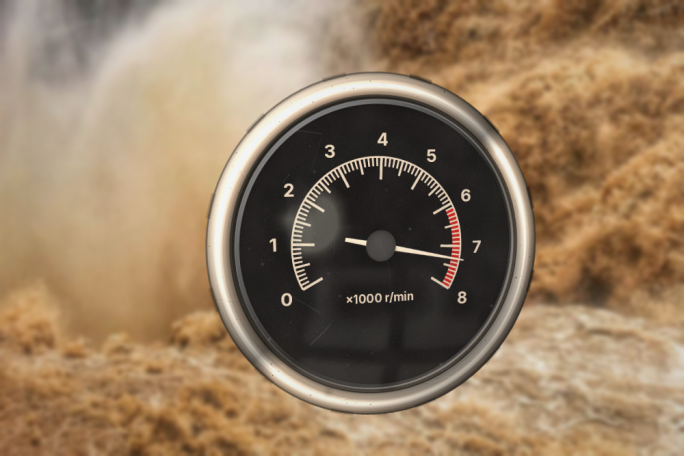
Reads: 7300 rpm
